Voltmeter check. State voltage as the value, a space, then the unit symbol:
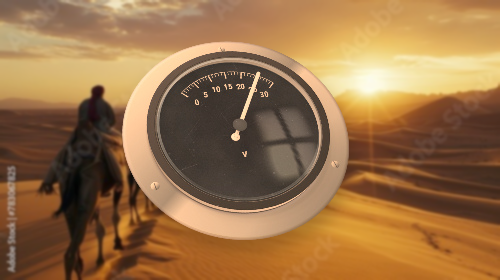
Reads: 25 V
